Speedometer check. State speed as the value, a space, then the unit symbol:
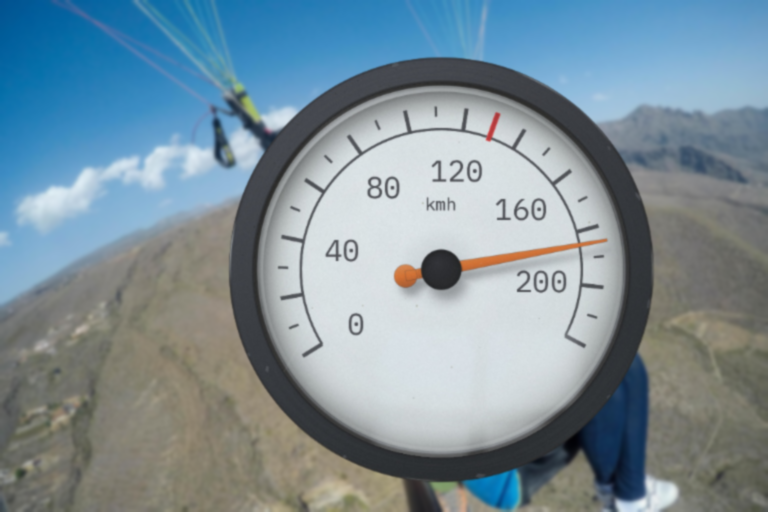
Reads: 185 km/h
